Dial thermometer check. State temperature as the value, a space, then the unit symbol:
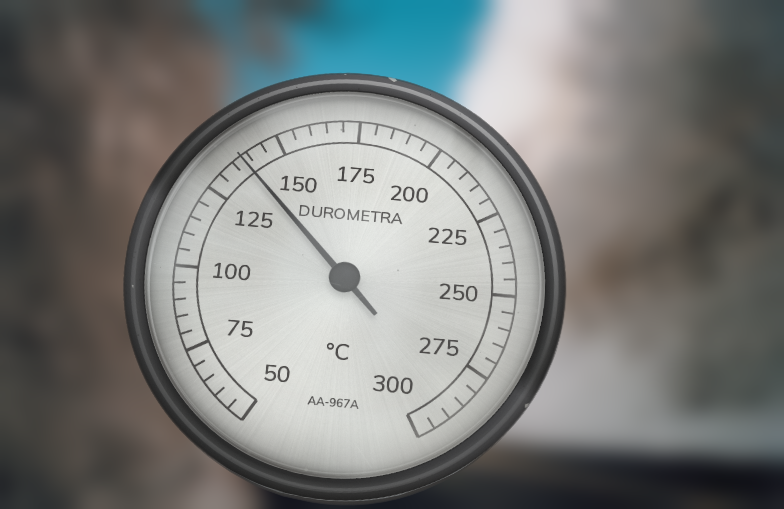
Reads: 137.5 °C
